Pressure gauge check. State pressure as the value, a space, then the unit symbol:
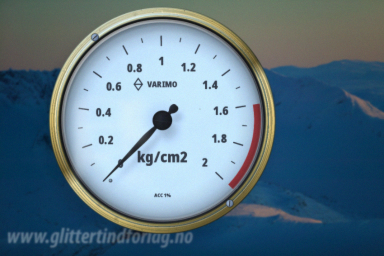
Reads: 0 kg/cm²
